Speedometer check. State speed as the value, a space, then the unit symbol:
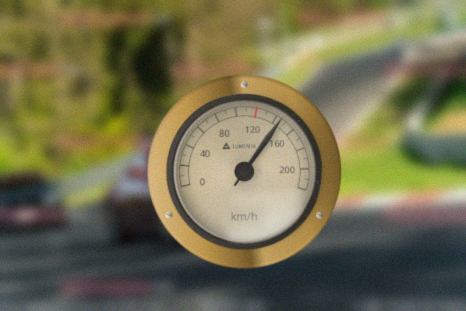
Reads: 145 km/h
